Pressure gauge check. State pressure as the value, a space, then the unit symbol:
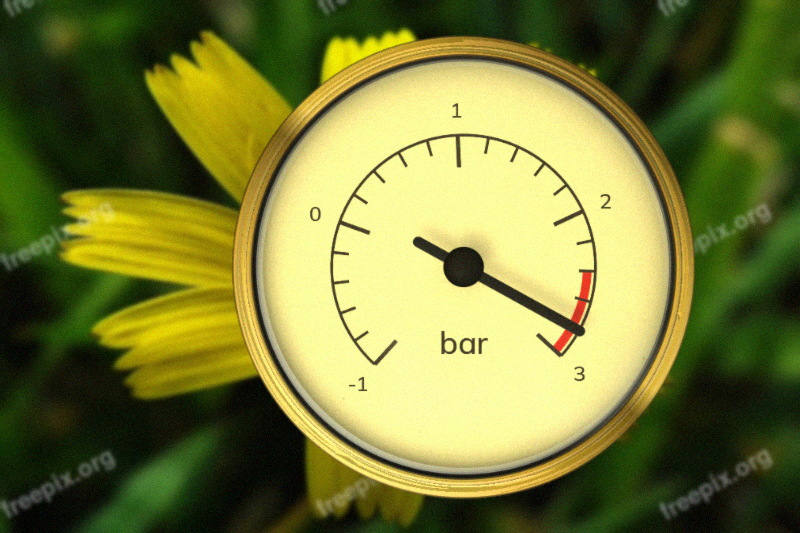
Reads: 2.8 bar
